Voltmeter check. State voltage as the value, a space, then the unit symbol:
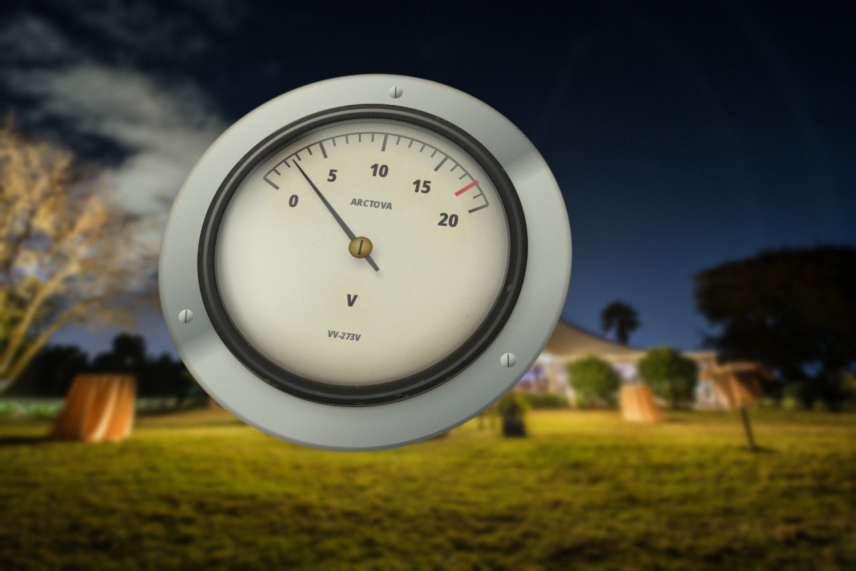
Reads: 2.5 V
